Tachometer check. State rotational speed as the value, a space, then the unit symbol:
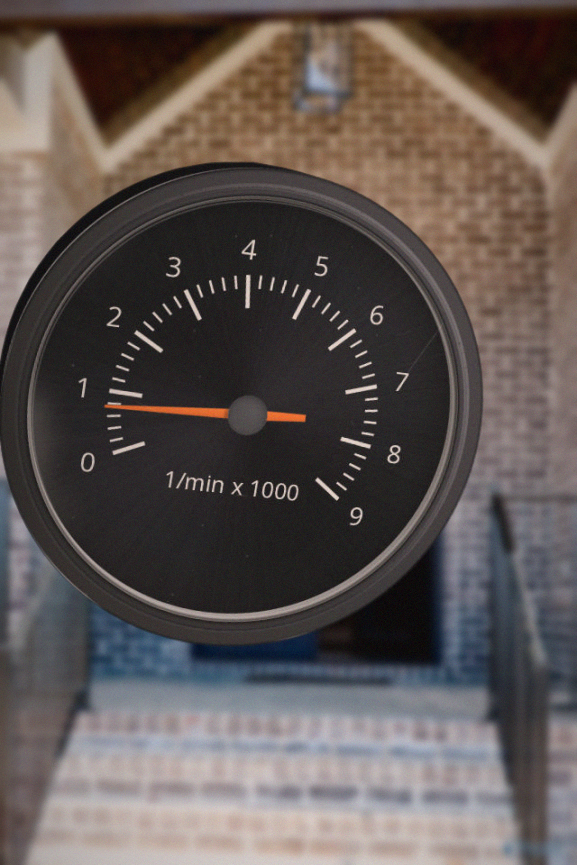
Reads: 800 rpm
